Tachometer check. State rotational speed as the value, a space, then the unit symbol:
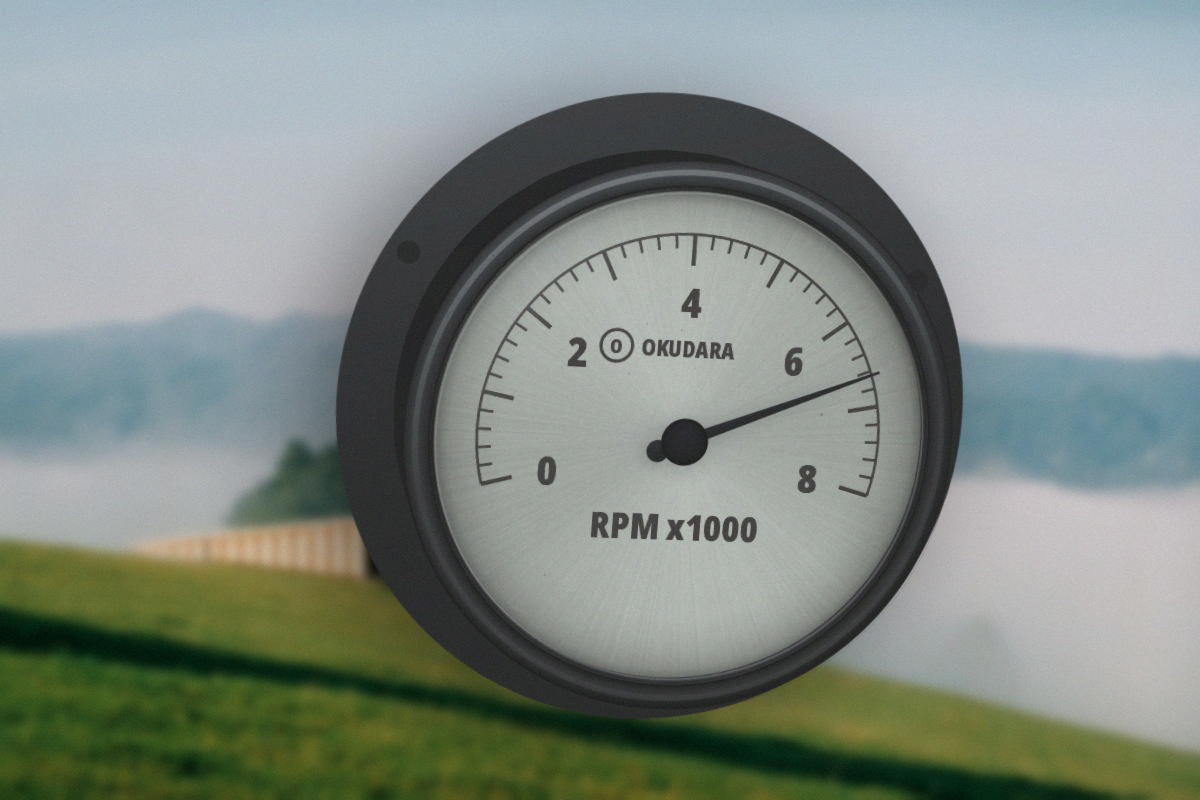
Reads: 6600 rpm
